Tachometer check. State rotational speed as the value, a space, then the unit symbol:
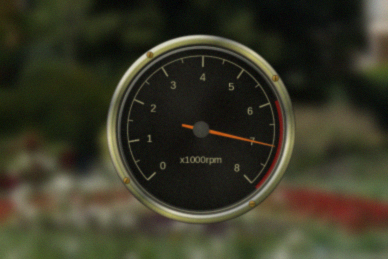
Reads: 7000 rpm
